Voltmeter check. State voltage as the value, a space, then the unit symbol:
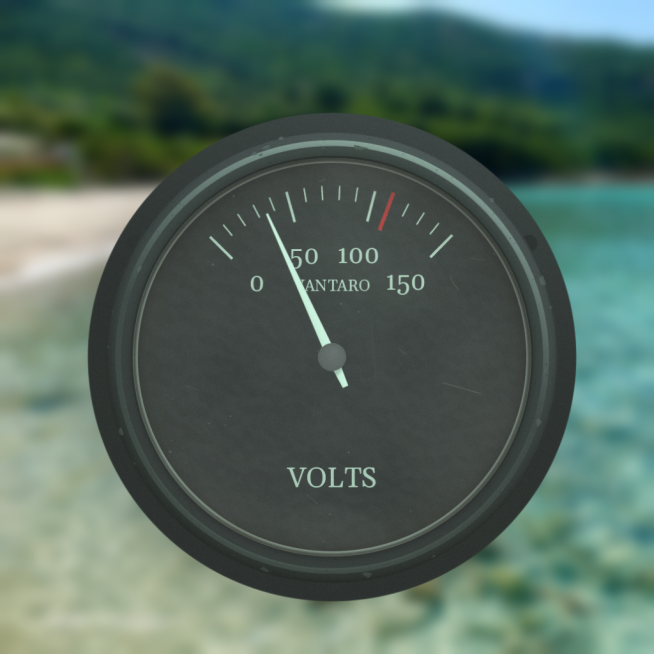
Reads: 35 V
